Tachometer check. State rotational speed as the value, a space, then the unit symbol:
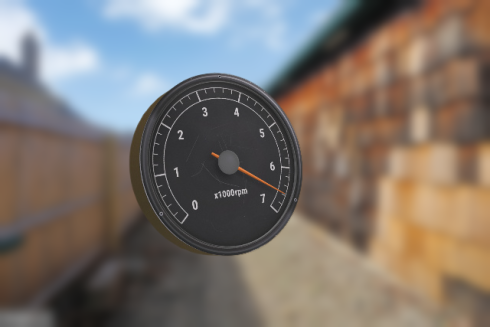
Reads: 6600 rpm
